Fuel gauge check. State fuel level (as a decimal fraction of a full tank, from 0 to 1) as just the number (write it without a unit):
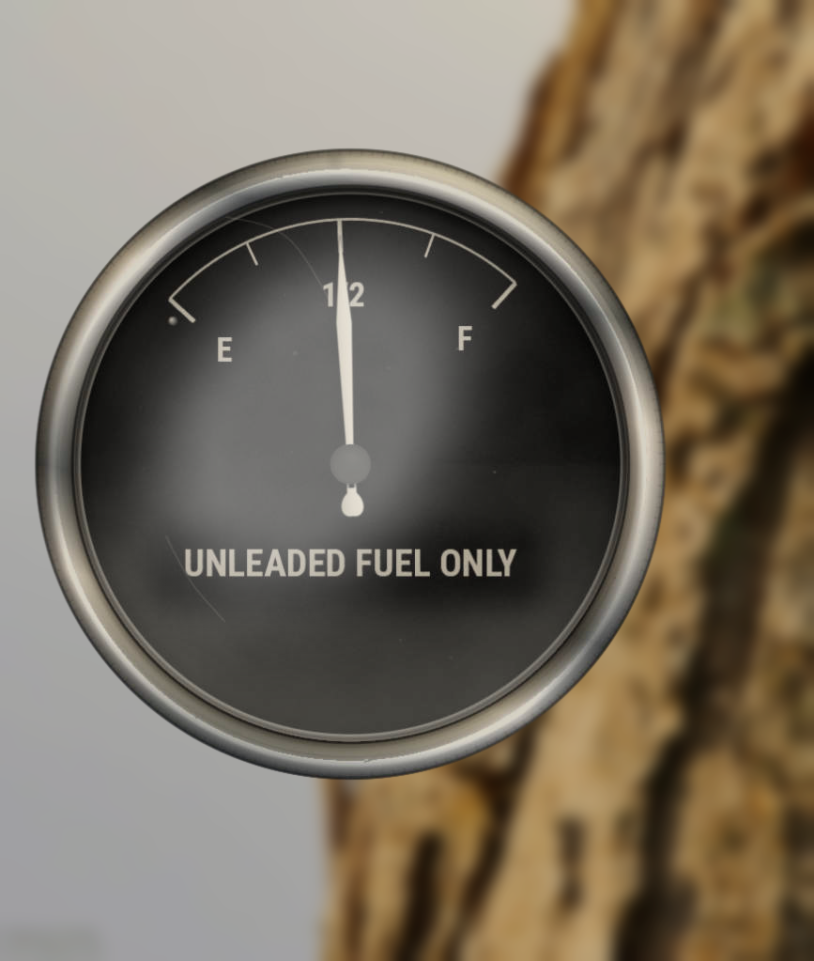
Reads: 0.5
